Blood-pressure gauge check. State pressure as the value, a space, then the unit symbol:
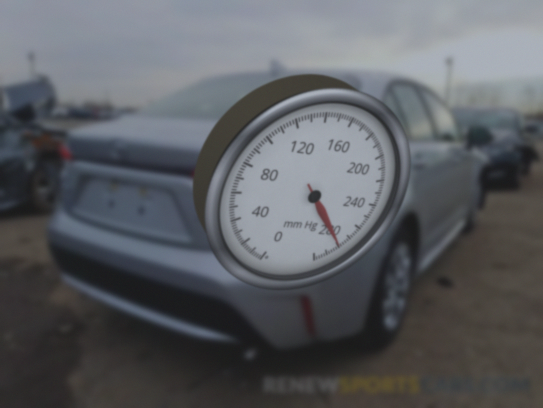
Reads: 280 mmHg
